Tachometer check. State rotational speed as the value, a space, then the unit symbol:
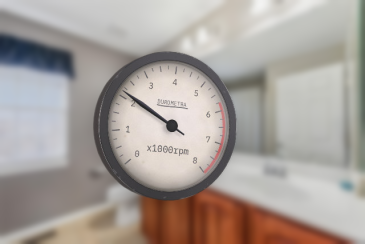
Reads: 2125 rpm
